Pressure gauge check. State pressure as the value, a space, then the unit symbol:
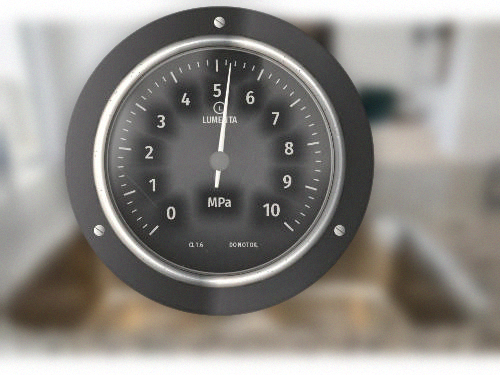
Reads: 5.3 MPa
